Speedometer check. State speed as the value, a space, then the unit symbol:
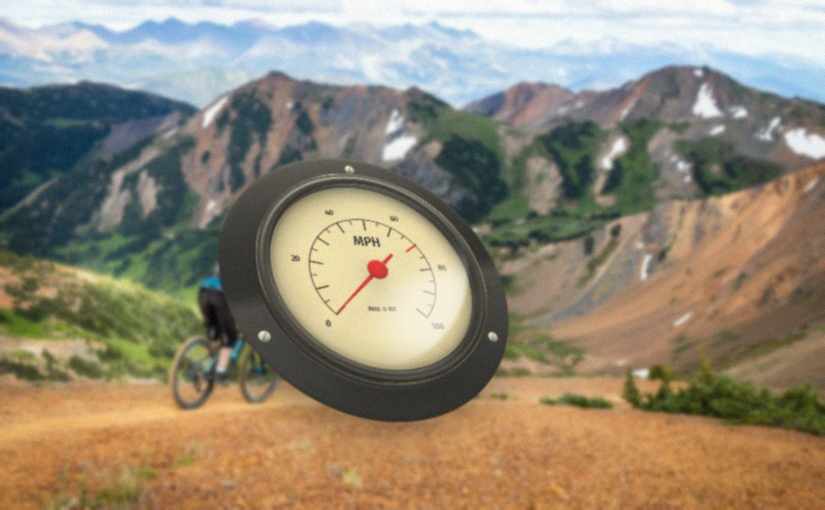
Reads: 0 mph
